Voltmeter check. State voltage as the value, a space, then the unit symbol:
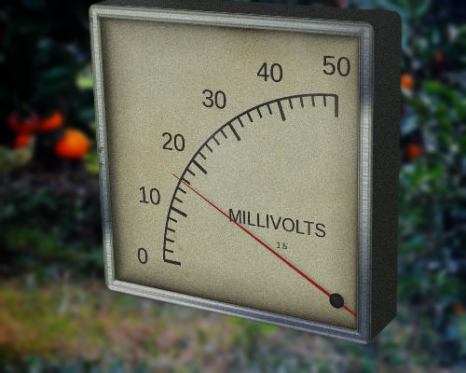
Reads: 16 mV
